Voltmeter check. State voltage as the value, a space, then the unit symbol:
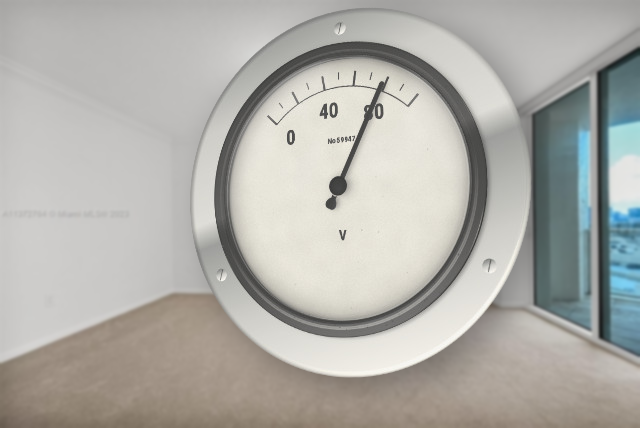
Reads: 80 V
